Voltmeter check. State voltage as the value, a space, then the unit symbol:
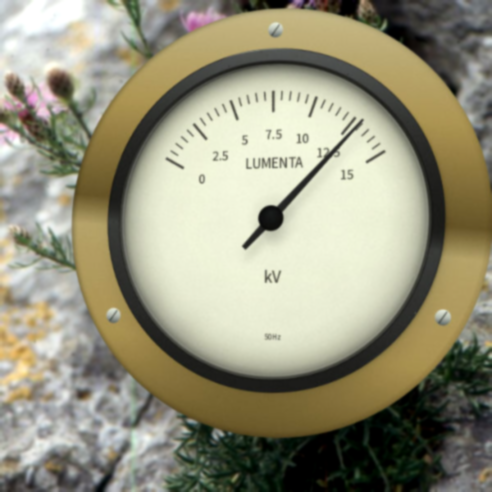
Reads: 13 kV
